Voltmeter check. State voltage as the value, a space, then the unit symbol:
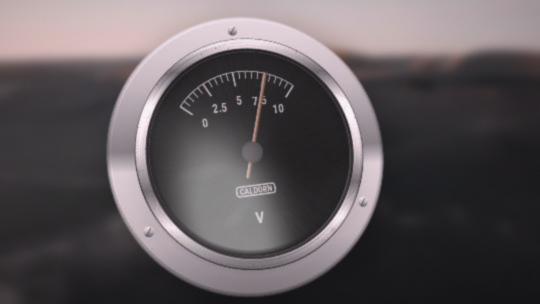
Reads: 7.5 V
